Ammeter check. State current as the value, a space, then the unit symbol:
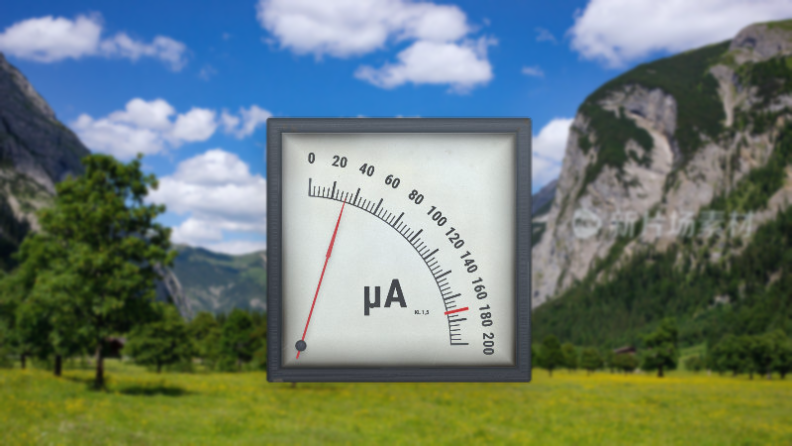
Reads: 32 µA
